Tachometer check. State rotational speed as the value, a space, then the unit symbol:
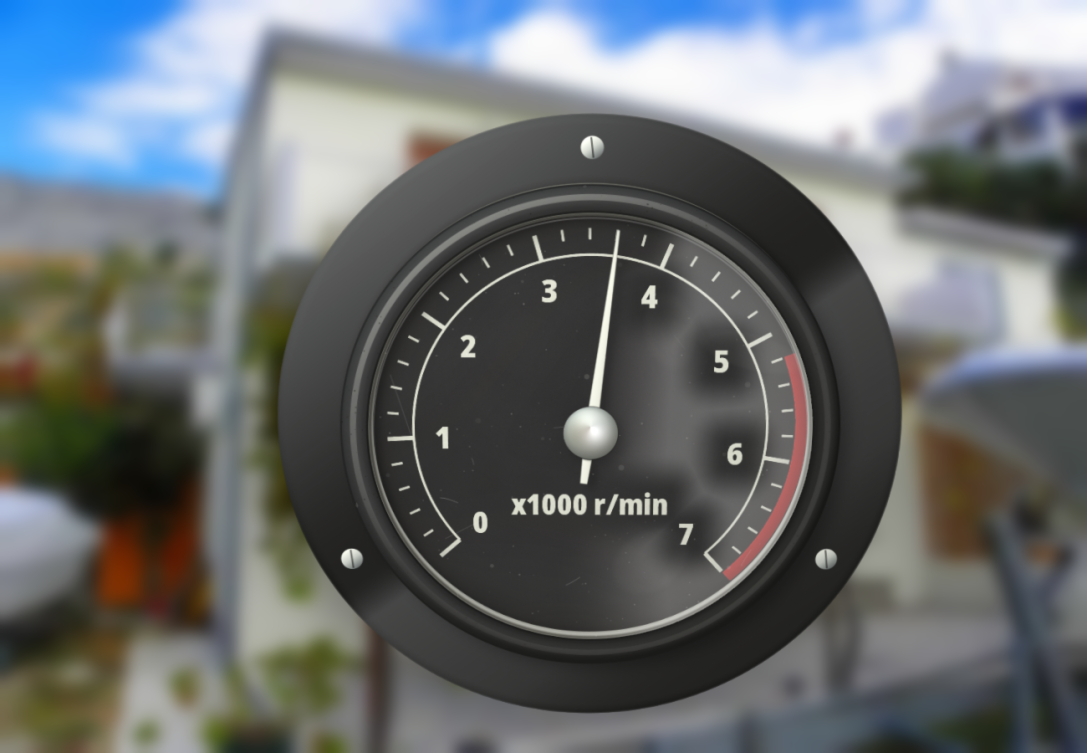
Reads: 3600 rpm
